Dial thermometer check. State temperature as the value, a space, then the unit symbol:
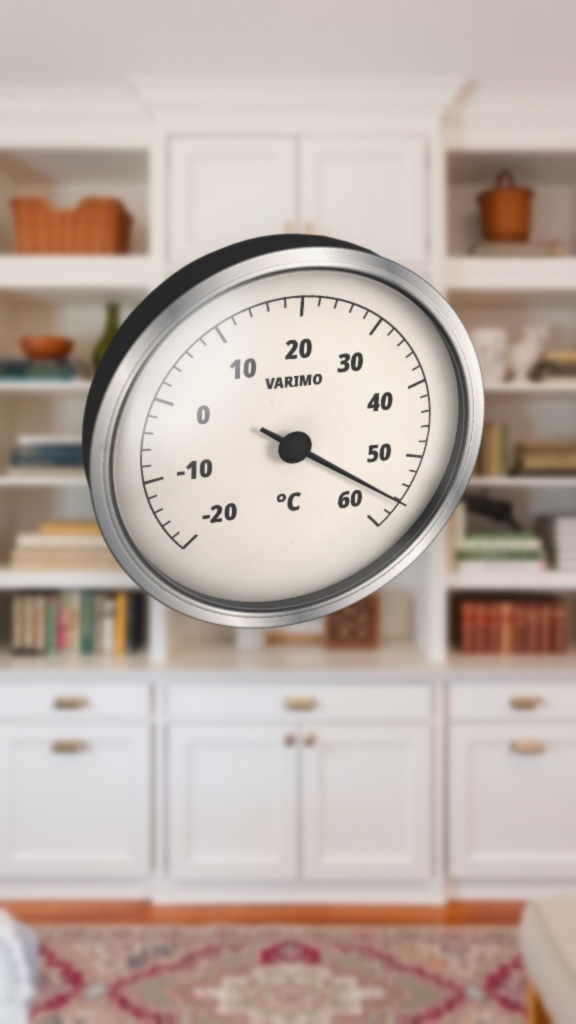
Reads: 56 °C
